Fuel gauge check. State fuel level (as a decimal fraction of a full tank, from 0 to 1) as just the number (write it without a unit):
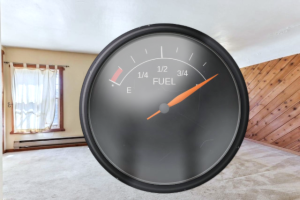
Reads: 1
